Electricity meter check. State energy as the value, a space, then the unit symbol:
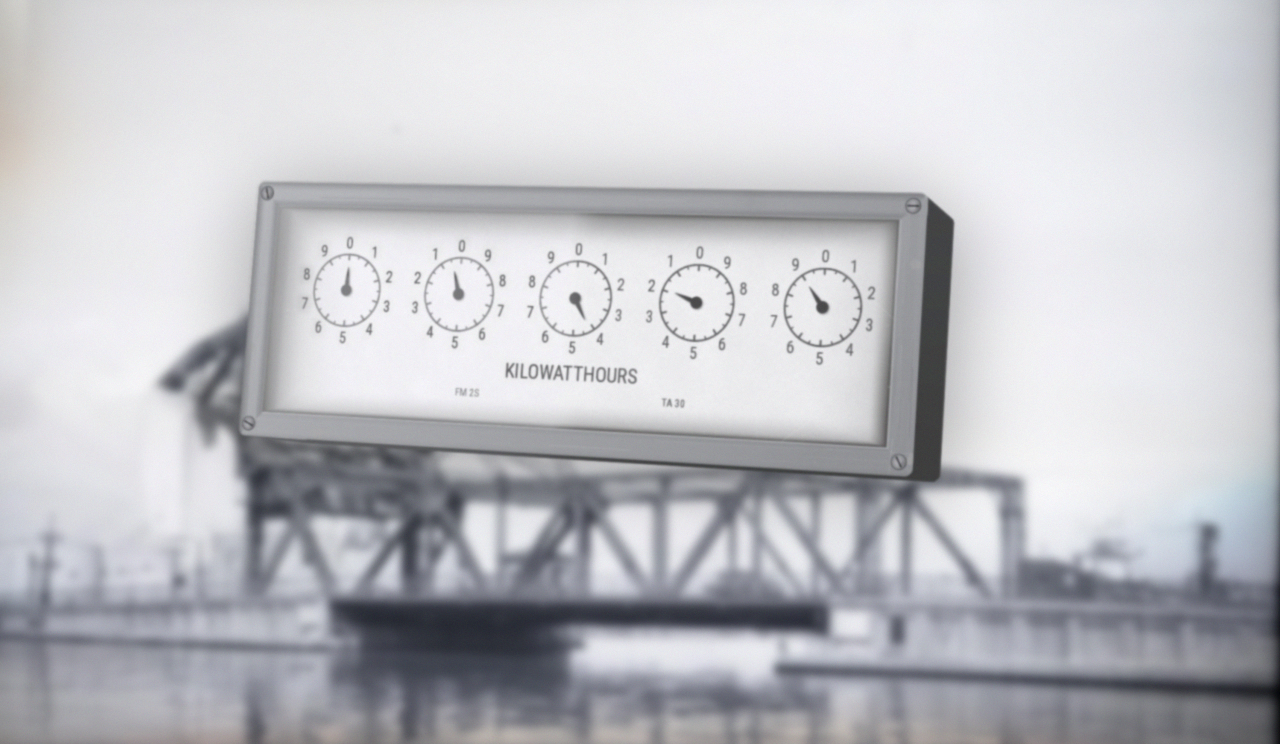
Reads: 419 kWh
